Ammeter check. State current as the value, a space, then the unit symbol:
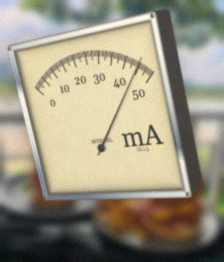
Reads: 45 mA
